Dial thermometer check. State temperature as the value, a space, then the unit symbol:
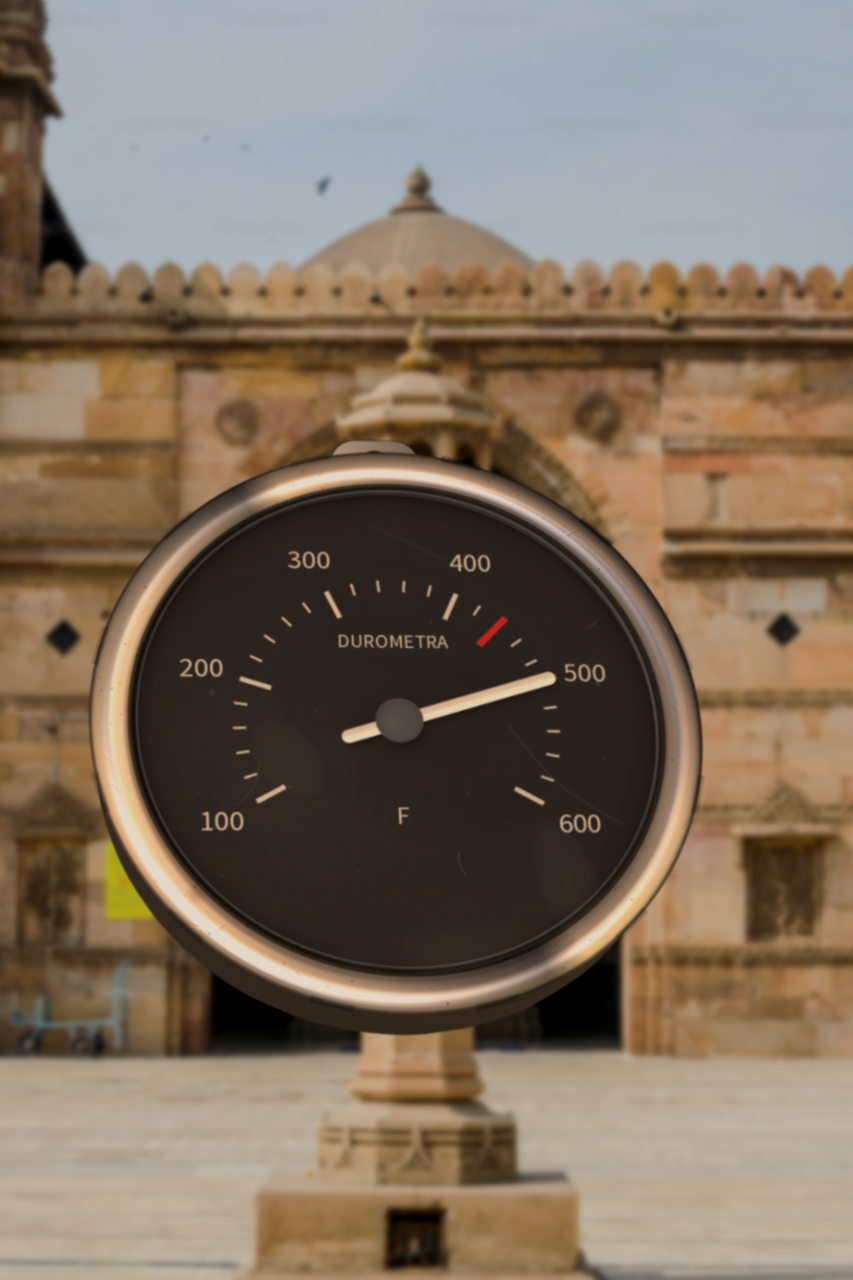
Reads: 500 °F
